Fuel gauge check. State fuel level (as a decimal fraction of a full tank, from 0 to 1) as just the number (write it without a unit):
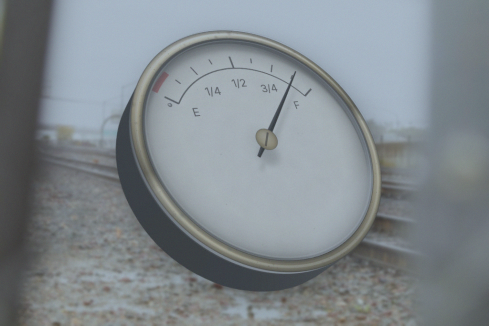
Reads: 0.875
